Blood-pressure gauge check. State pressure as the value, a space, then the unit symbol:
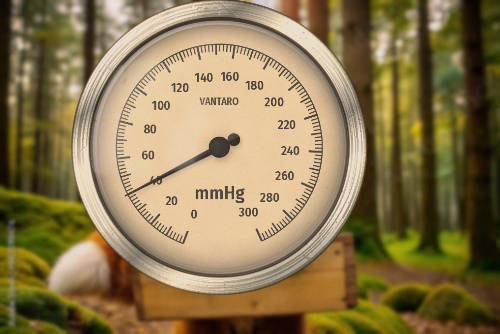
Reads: 40 mmHg
